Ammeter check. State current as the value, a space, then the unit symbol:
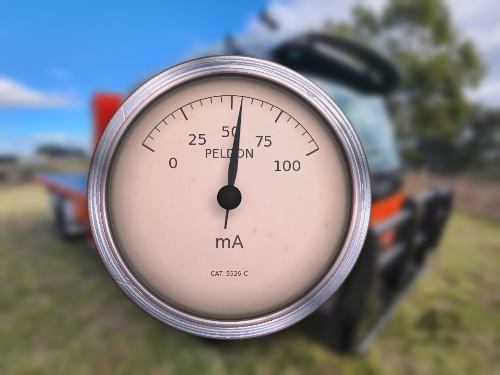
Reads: 55 mA
